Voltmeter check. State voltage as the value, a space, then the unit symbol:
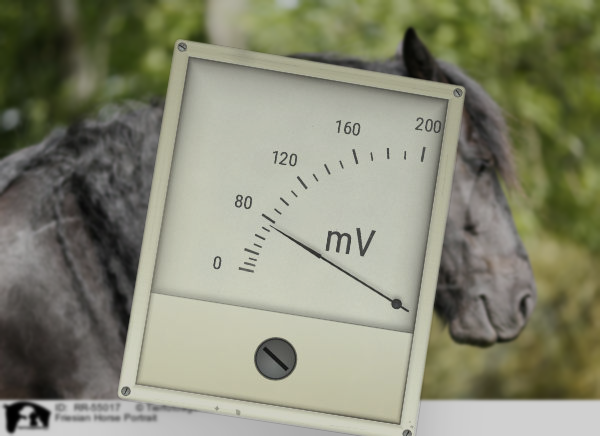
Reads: 75 mV
